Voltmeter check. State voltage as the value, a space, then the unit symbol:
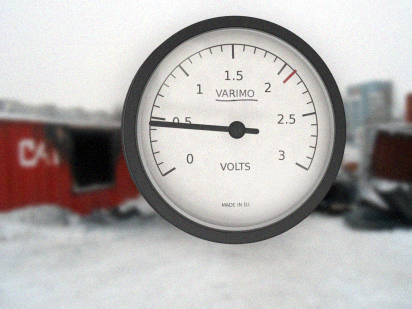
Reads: 0.45 V
